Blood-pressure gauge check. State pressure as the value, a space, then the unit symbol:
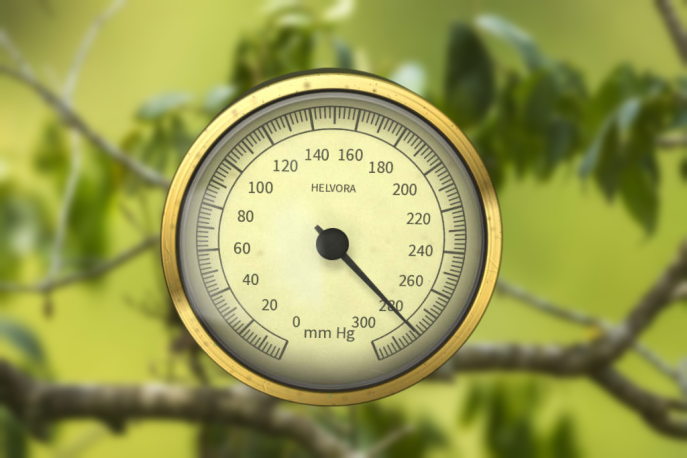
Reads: 280 mmHg
